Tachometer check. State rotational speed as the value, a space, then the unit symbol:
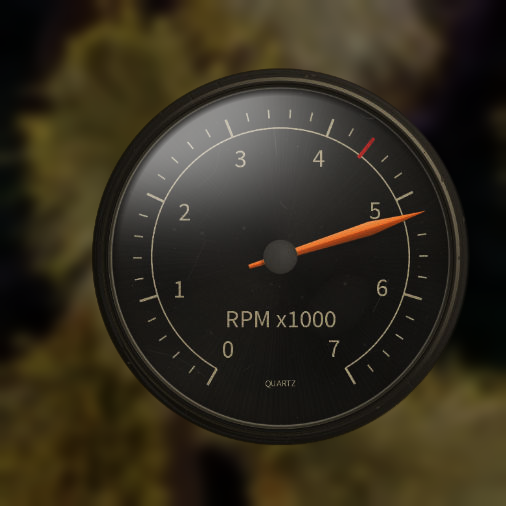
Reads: 5200 rpm
